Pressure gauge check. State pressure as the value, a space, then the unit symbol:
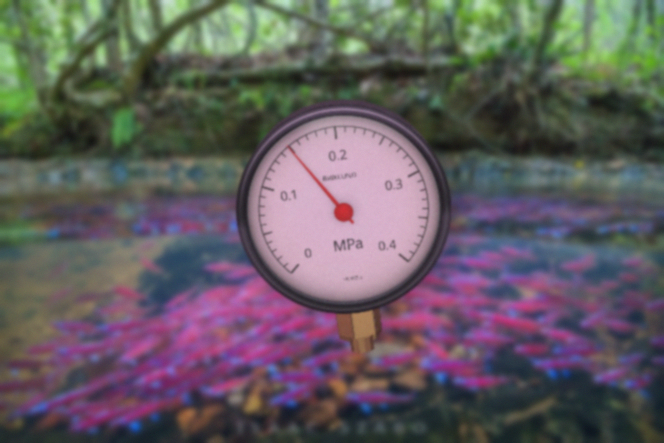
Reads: 0.15 MPa
